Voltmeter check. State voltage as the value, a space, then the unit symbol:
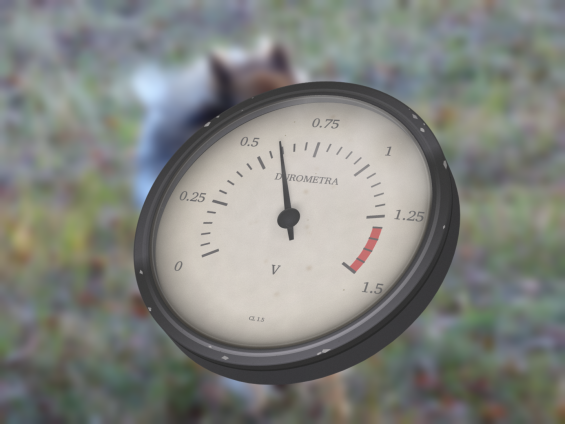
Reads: 0.6 V
